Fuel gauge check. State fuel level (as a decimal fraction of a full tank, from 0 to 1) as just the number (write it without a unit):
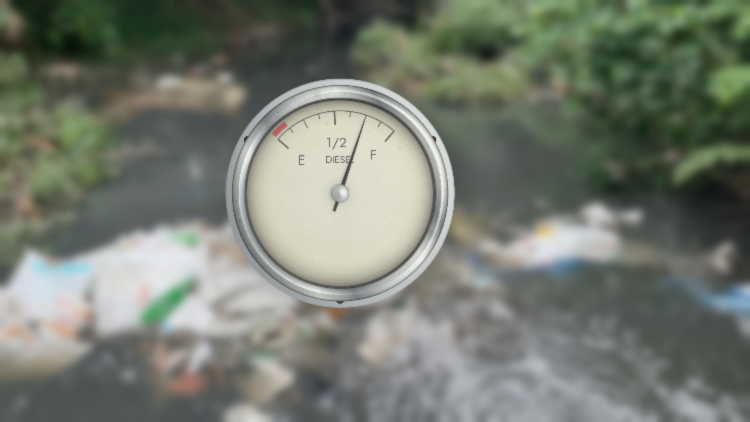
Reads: 0.75
